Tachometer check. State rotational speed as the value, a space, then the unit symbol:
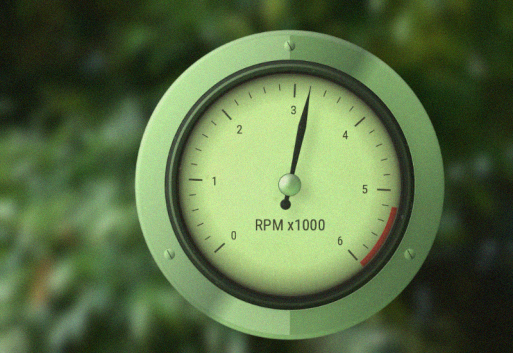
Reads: 3200 rpm
